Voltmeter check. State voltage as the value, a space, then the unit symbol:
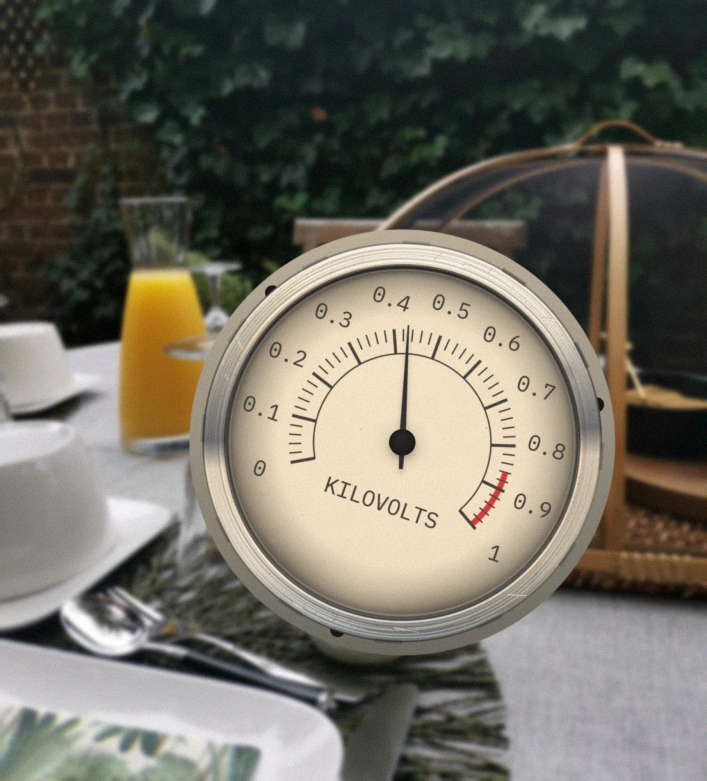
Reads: 0.43 kV
